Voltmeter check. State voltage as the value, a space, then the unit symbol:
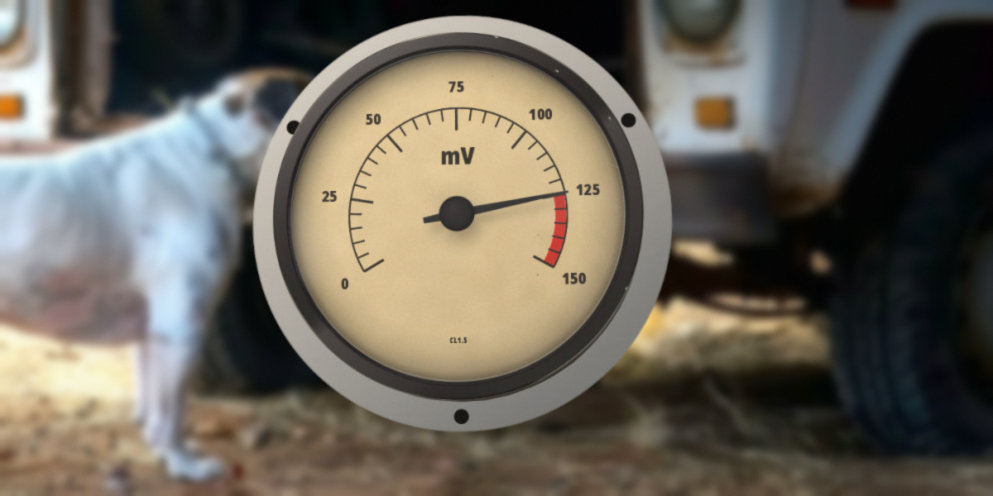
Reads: 125 mV
